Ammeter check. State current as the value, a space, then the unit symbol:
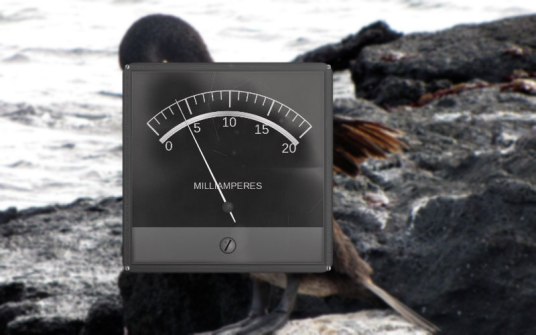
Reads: 4 mA
